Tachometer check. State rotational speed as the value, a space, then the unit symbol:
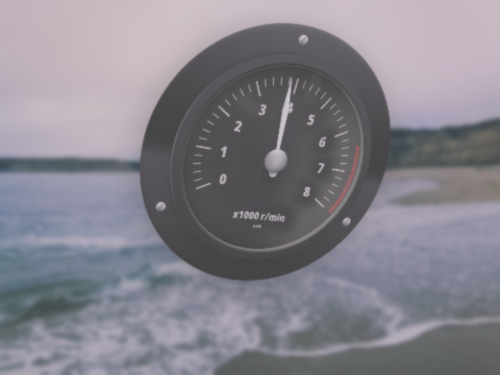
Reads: 3800 rpm
